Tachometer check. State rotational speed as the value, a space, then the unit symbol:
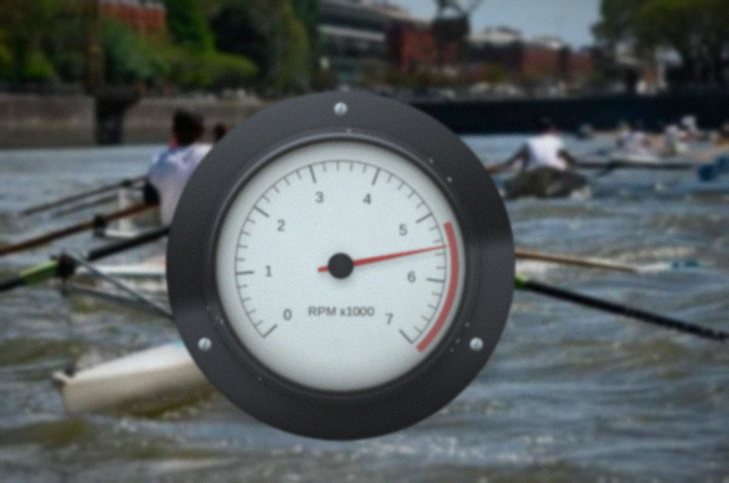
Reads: 5500 rpm
